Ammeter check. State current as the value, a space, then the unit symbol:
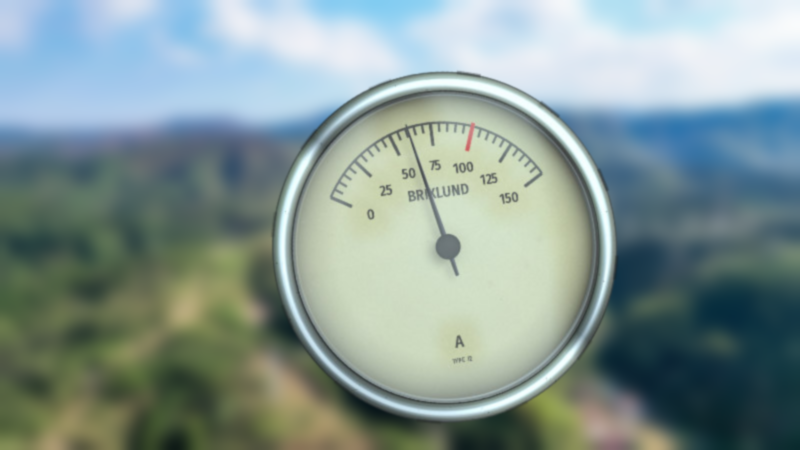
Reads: 60 A
